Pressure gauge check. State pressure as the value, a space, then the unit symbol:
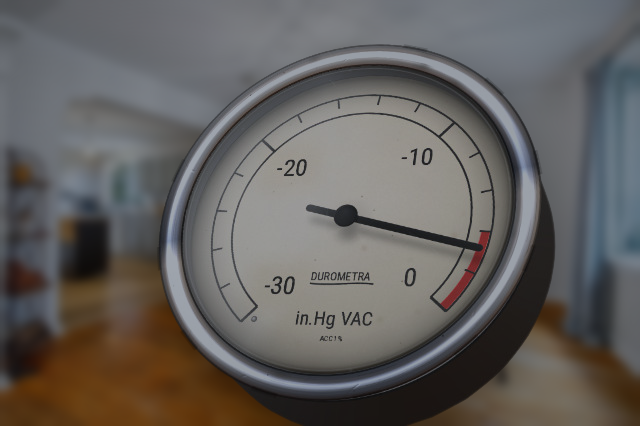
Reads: -3 inHg
